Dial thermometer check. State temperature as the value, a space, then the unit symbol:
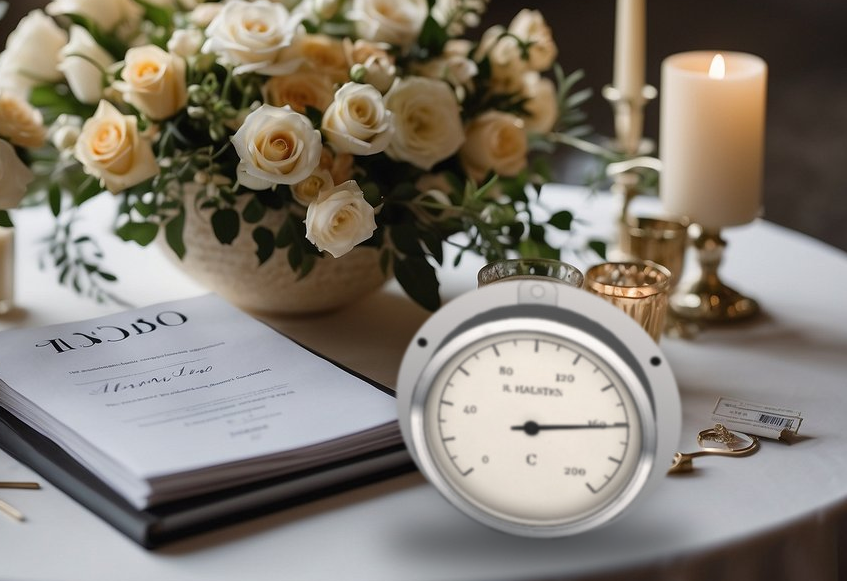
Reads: 160 °C
